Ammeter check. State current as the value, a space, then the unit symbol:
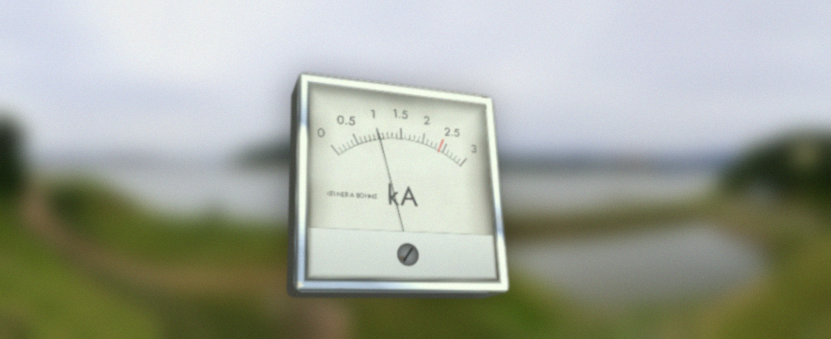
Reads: 1 kA
